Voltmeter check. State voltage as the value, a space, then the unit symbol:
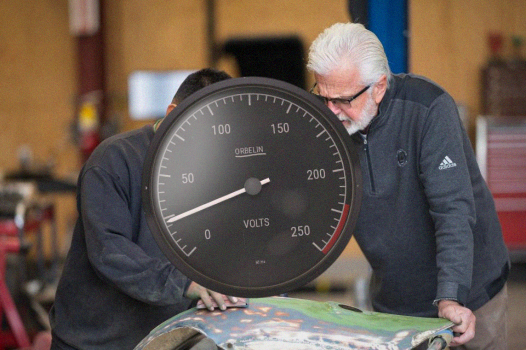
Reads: 22.5 V
